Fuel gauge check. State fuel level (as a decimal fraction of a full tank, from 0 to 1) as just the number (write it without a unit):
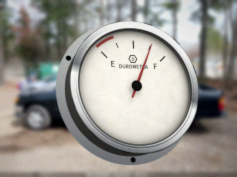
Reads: 0.75
